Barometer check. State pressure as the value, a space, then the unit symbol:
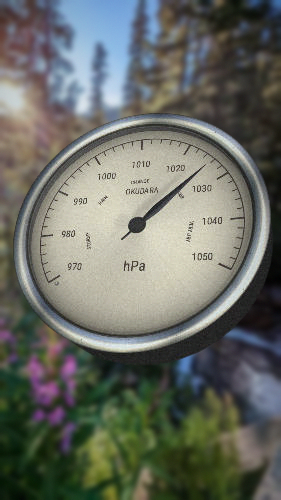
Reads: 1026 hPa
